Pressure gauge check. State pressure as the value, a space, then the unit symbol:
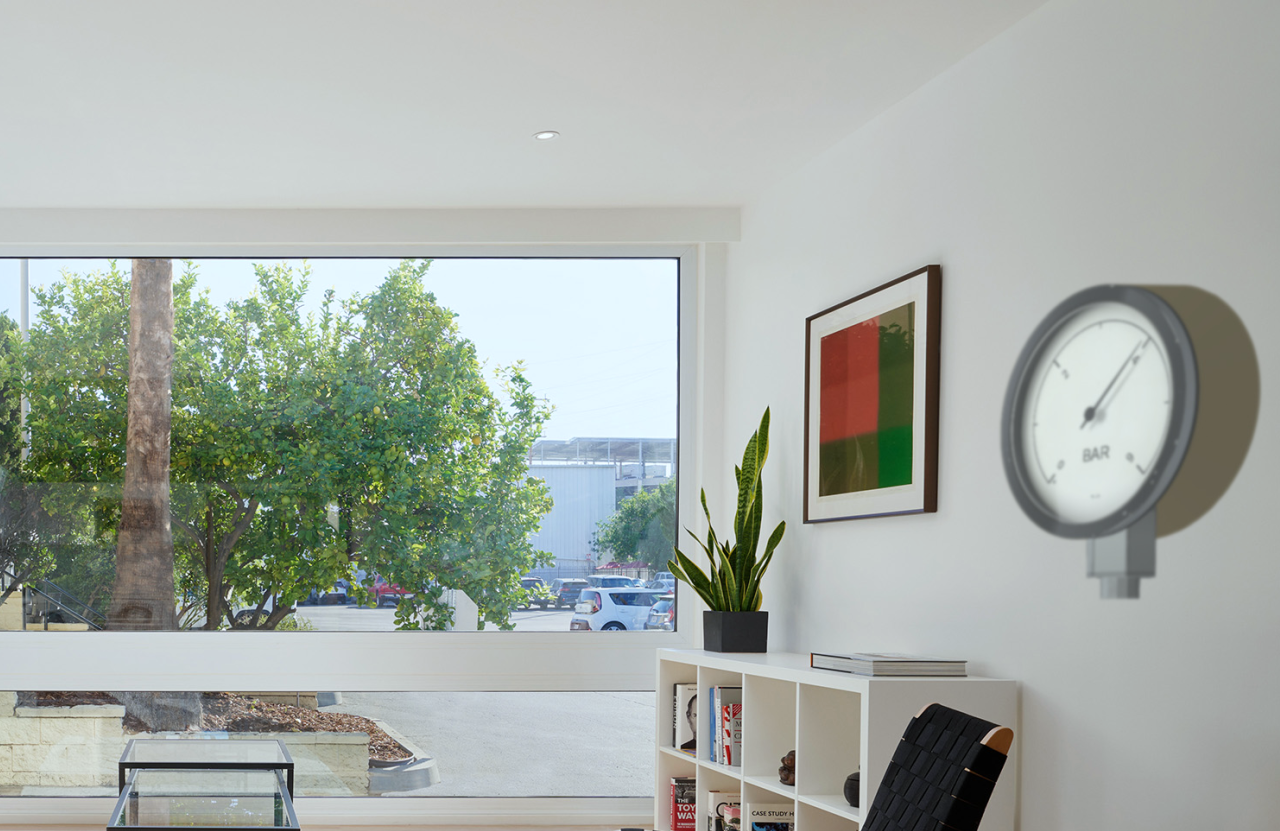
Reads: 4 bar
